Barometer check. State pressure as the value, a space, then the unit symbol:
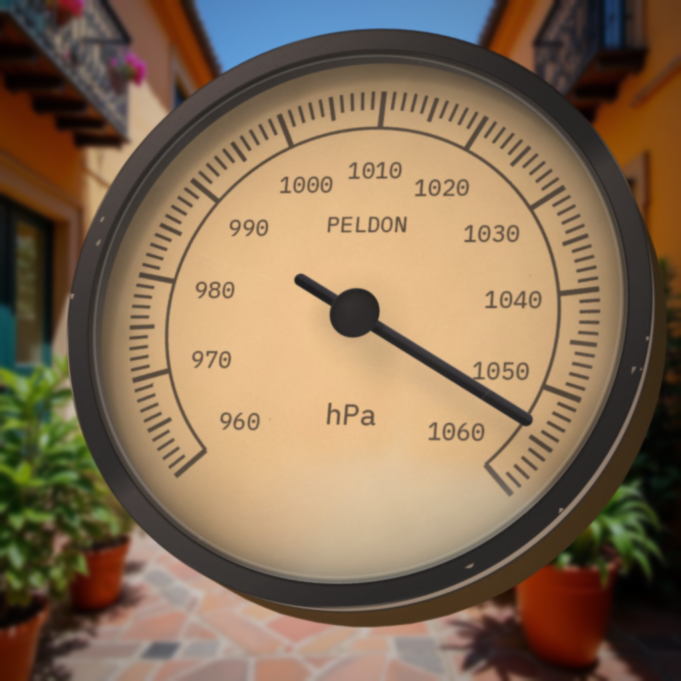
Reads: 1054 hPa
